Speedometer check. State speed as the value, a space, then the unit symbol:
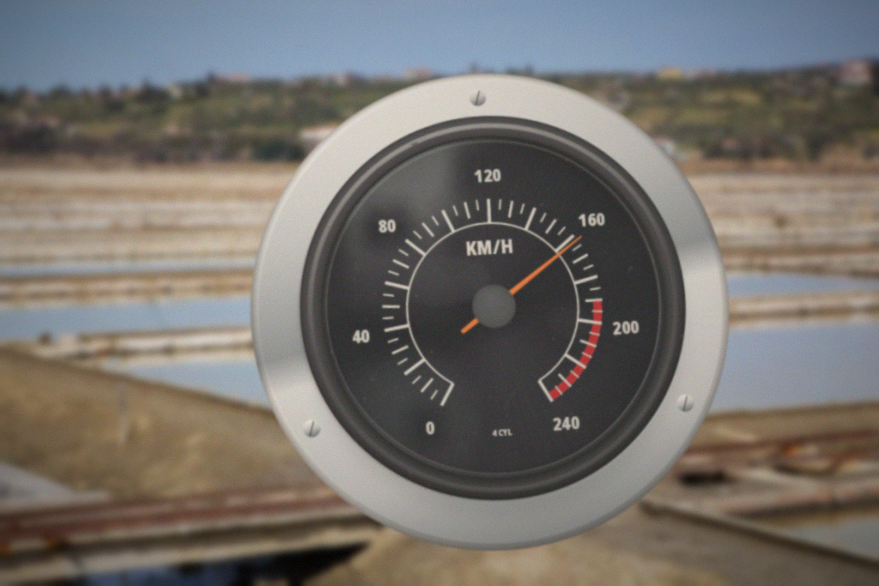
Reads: 162.5 km/h
